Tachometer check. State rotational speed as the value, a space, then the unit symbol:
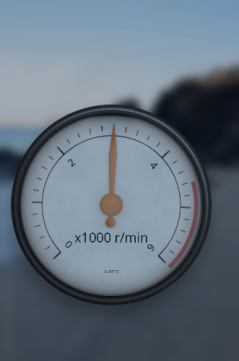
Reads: 3000 rpm
